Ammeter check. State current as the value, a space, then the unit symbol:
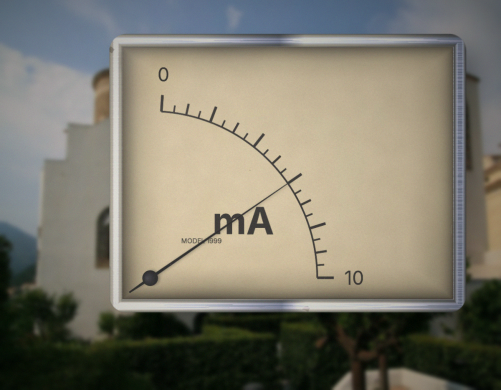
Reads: 6 mA
